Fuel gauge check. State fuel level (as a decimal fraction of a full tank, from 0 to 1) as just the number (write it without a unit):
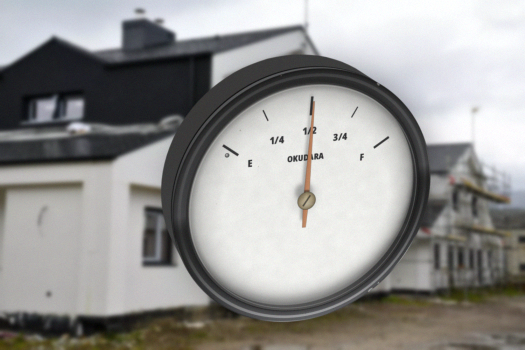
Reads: 0.5
